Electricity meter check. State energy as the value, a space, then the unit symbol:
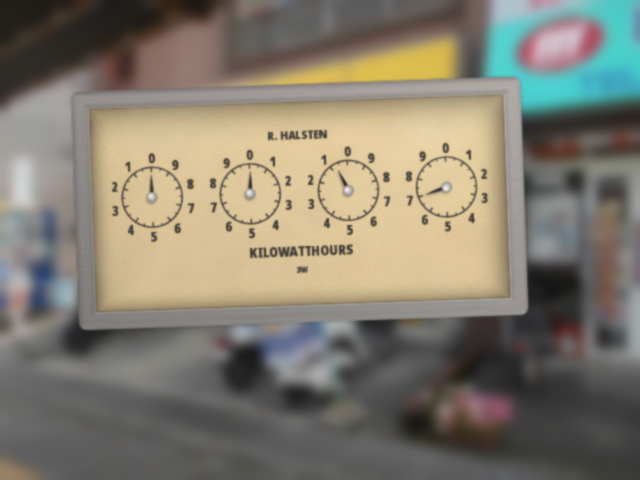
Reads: 7 kWh
